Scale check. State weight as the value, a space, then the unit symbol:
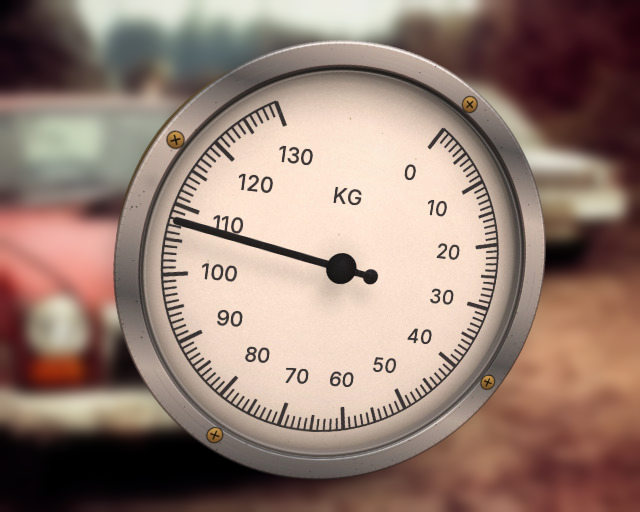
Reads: 108 kg
